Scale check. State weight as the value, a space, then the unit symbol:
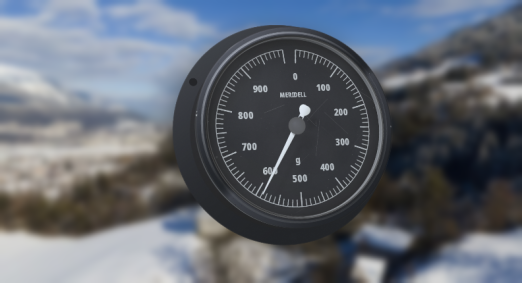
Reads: 590 g
